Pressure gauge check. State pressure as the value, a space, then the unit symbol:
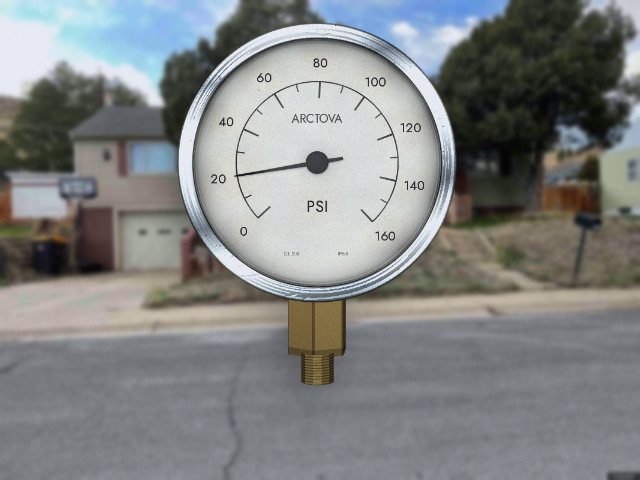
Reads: 20 psi
